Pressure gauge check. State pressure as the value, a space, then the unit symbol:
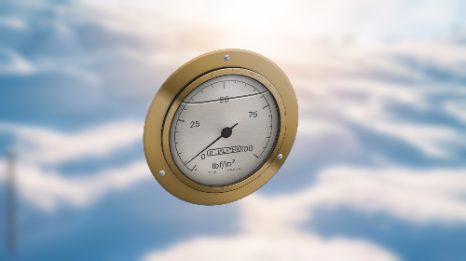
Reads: 5 psi
